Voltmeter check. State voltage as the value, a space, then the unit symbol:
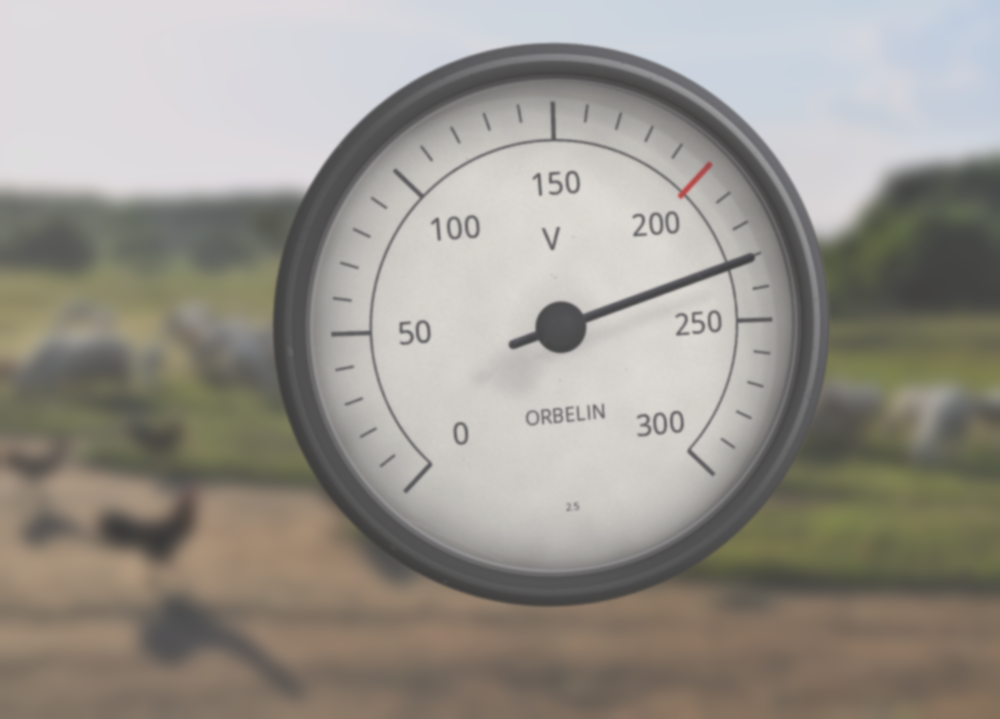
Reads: 230 V
